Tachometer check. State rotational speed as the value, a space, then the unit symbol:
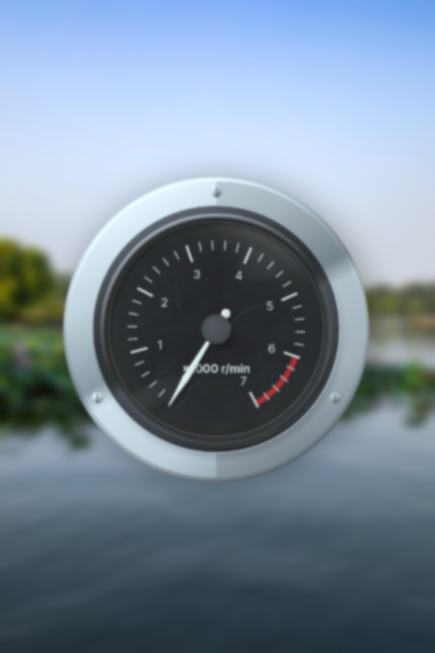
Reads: 0 rpm
